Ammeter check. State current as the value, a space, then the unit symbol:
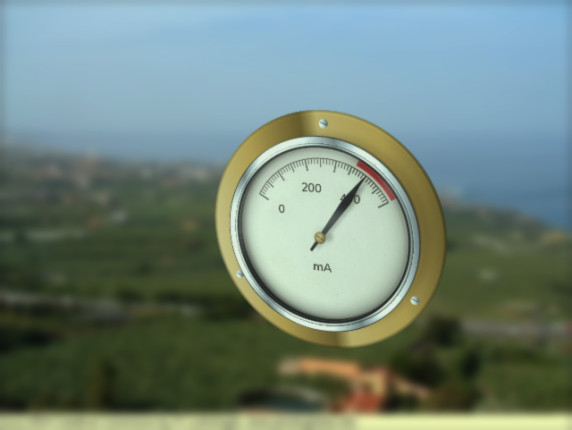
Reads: 400 mA
